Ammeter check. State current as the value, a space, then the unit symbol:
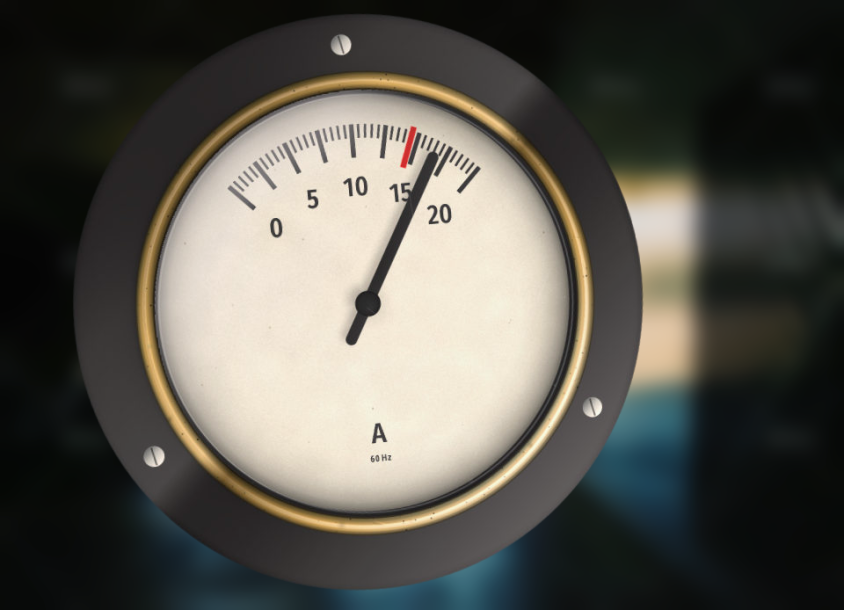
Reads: 16.5 A
